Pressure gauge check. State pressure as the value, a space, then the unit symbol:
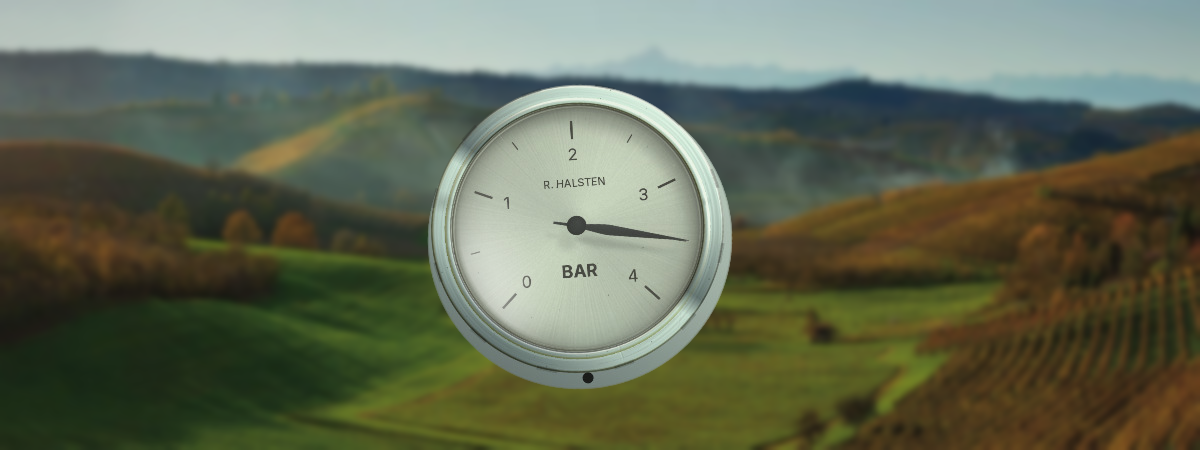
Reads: 3.5 bar
